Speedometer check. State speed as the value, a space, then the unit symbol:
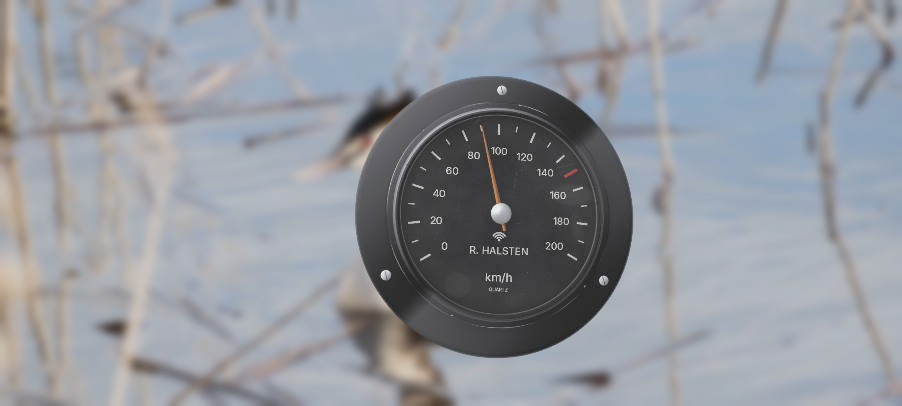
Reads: 90 km/h
